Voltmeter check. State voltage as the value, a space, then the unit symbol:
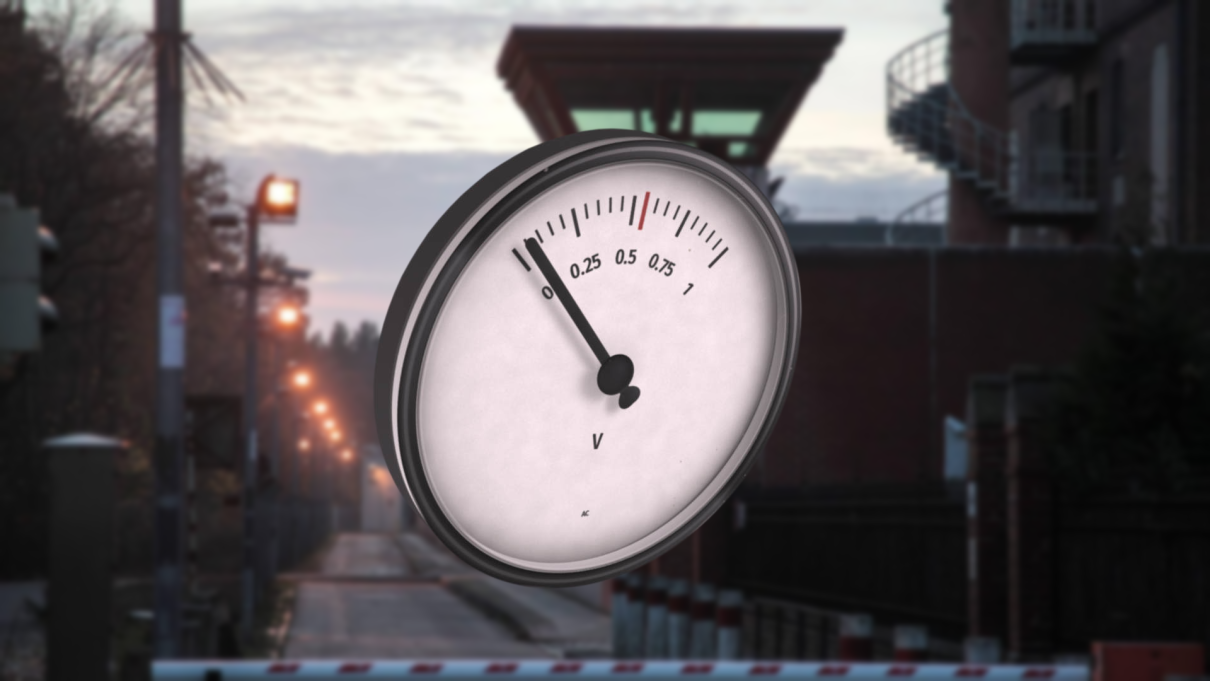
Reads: 0.05 V
